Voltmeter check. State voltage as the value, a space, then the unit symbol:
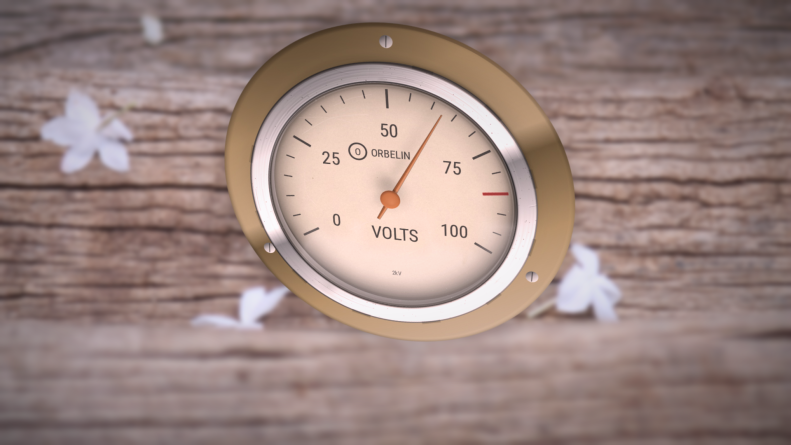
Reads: 62.5 V
